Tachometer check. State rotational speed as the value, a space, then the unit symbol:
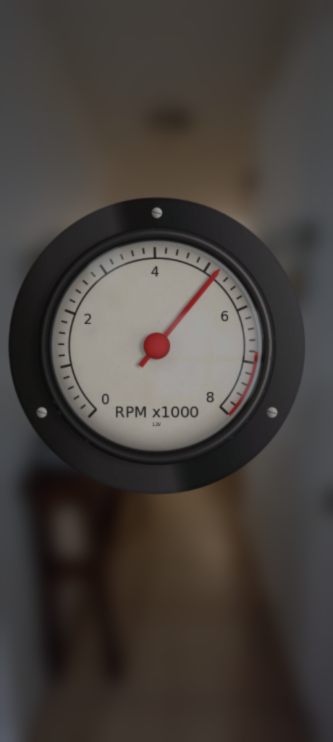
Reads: 5200 rpm
